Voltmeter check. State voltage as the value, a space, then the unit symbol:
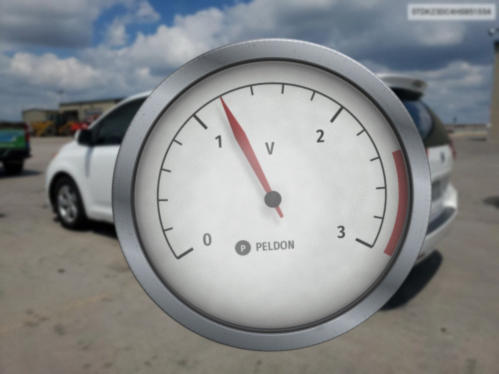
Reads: 1.2 V
